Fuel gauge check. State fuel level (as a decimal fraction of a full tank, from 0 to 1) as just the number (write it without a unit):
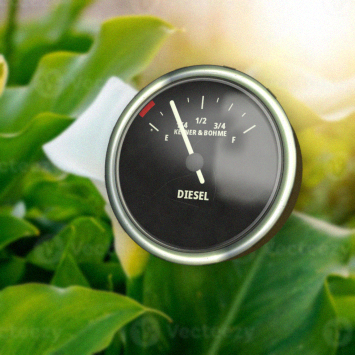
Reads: 0.25
